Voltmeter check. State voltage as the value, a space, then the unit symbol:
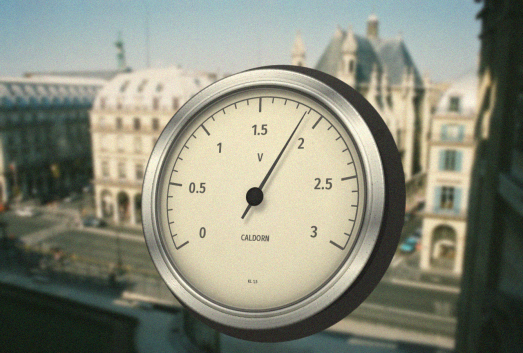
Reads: 1.9 V
